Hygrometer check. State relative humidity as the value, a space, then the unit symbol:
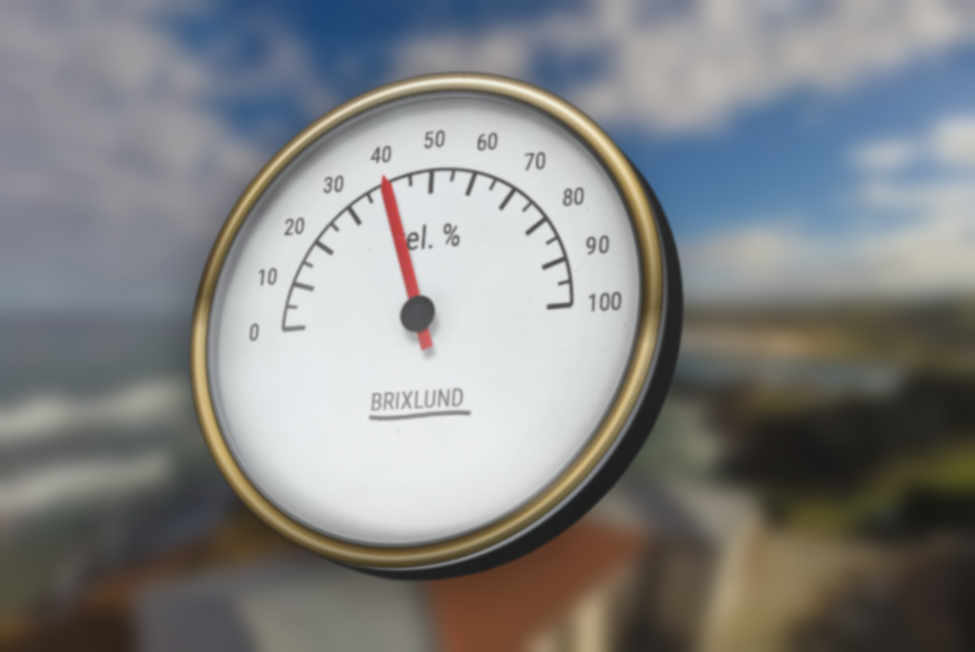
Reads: 40 %
